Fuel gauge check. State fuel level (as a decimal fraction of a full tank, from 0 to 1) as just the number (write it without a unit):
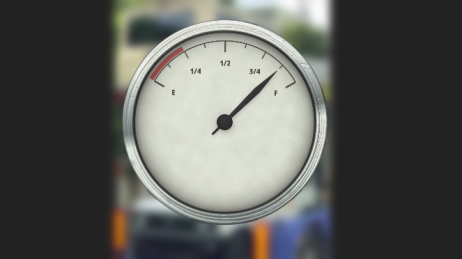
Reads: 0.875
